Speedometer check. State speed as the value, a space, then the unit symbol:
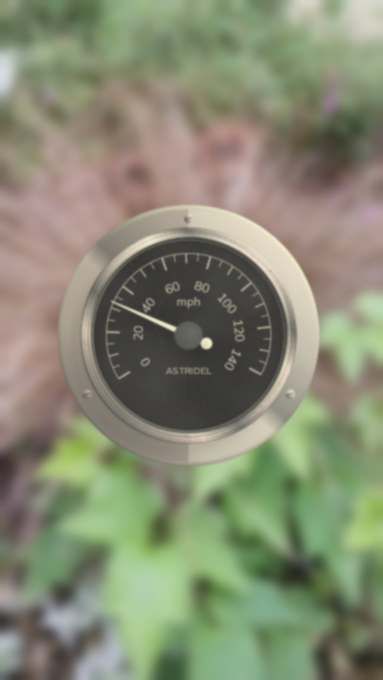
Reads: 32.5 mph
